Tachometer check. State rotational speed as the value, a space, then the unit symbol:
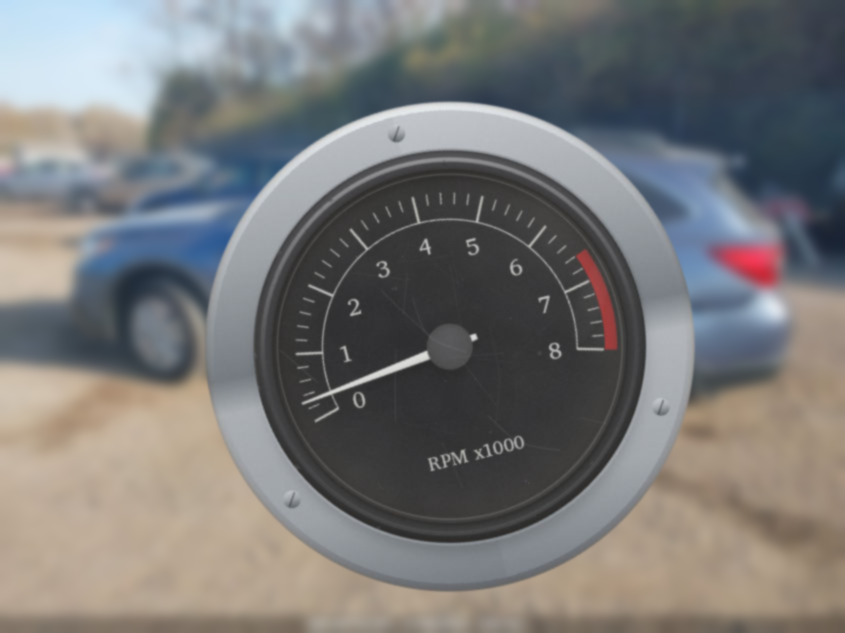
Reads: 300 rpm
